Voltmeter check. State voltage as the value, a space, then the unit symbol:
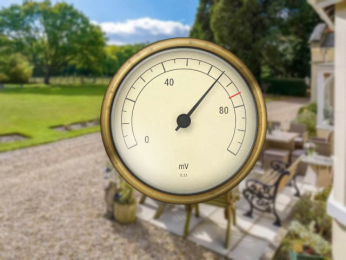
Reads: 65 mV
